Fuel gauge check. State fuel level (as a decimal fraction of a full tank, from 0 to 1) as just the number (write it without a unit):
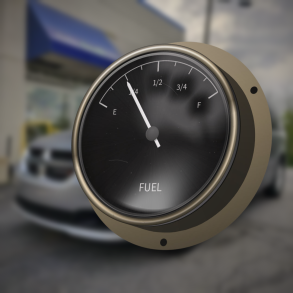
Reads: 0.25
